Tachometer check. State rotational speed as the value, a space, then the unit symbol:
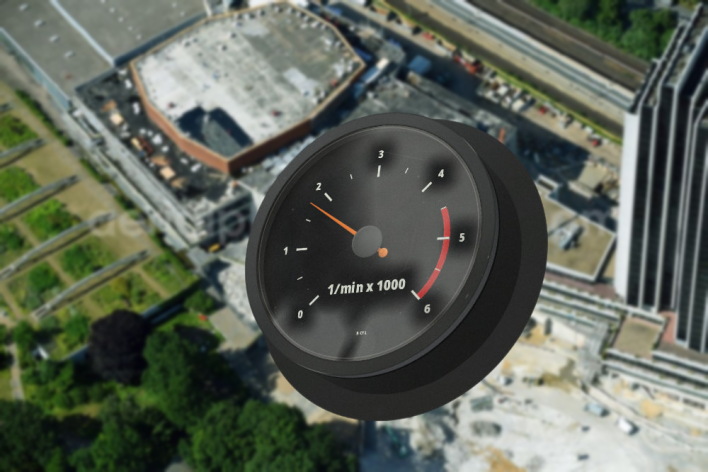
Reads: 1750 rpm
